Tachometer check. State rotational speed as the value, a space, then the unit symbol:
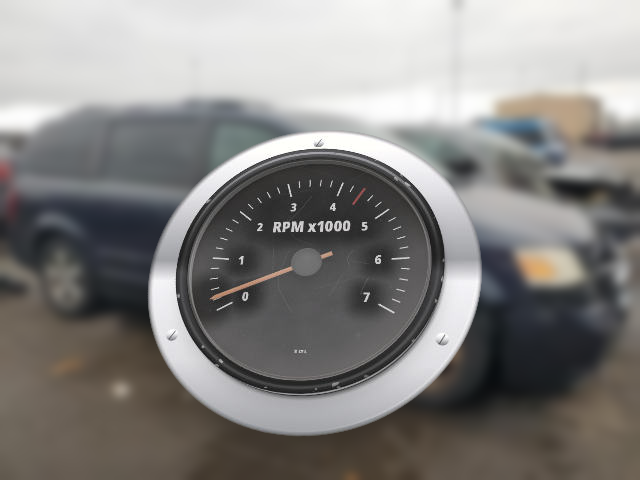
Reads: 200 rpm
